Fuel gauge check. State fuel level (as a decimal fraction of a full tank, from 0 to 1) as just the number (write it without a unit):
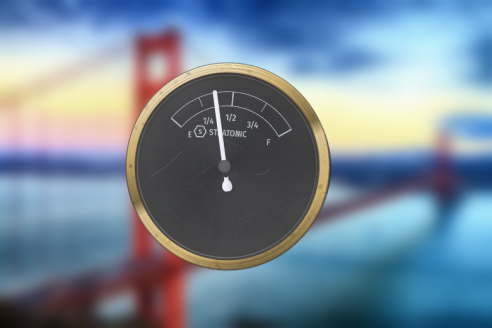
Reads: 0.375
